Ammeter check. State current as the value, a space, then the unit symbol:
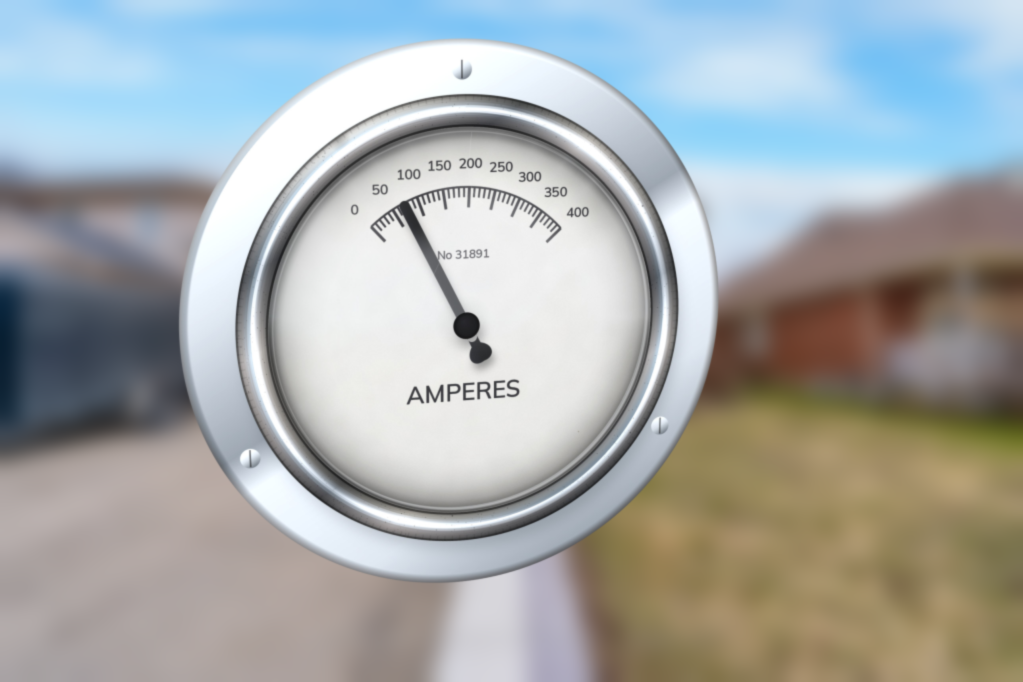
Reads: 70 A
